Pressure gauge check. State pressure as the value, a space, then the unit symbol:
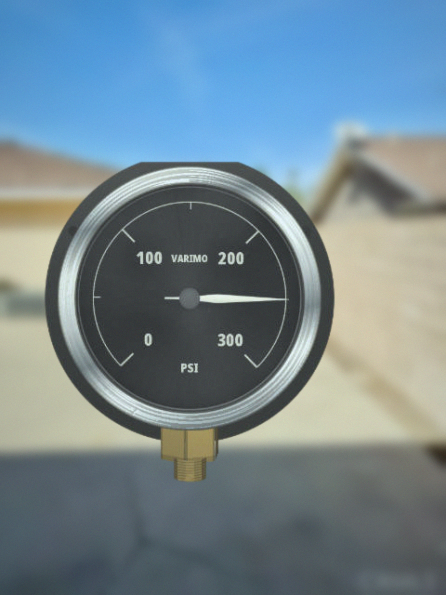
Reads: 250 psi
